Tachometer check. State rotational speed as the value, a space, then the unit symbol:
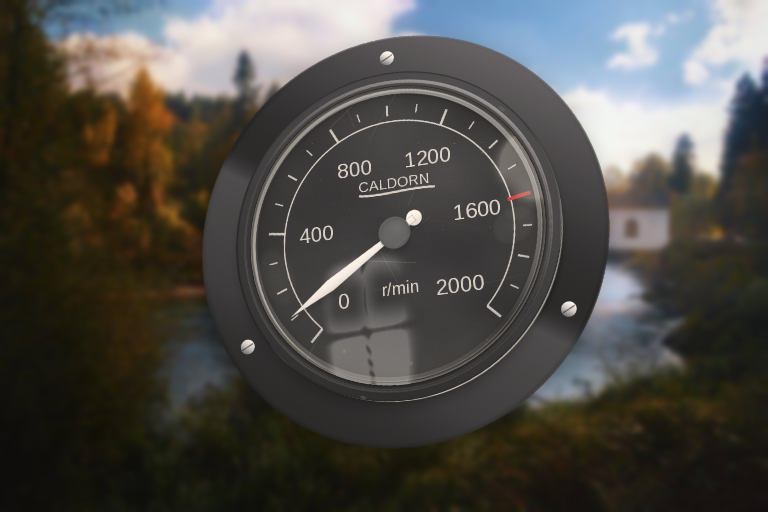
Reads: 100 rpm
